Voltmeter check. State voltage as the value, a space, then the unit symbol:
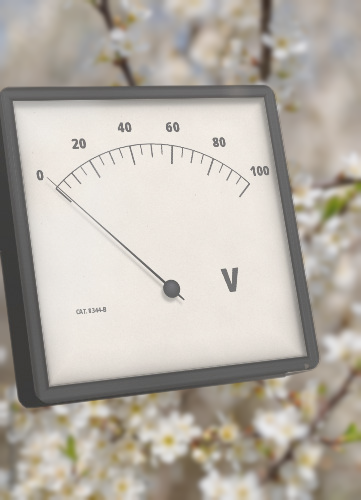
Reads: 0 V
